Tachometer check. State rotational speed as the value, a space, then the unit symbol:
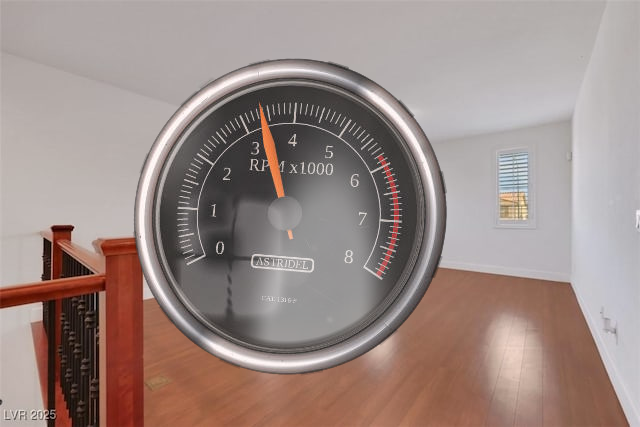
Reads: 3400 rpm
